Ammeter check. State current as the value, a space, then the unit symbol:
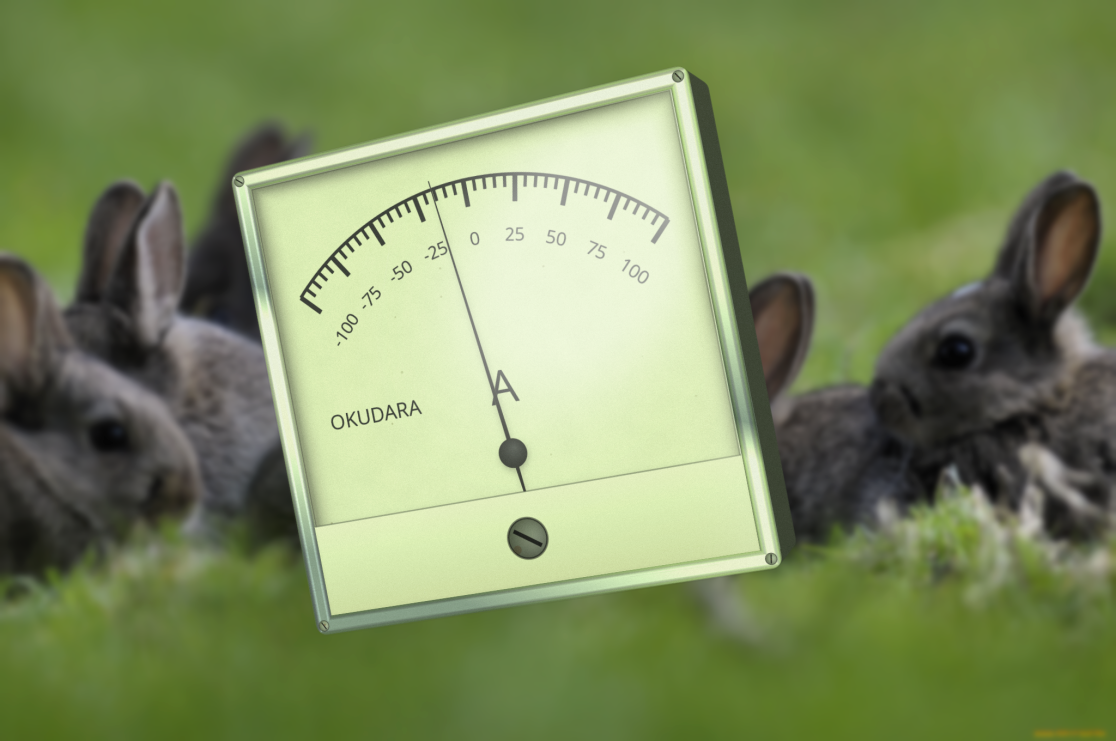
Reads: -15 A
